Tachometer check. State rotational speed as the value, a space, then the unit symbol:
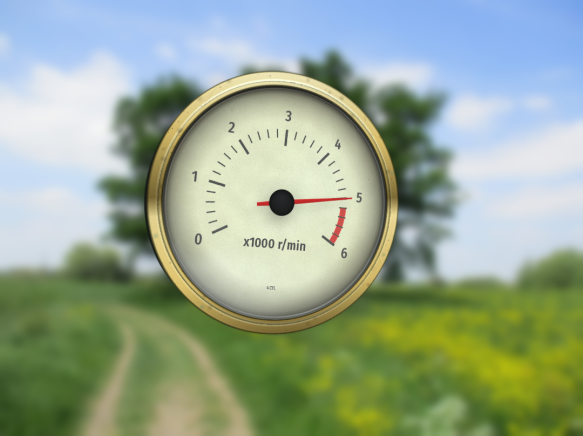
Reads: 5000 rpm
